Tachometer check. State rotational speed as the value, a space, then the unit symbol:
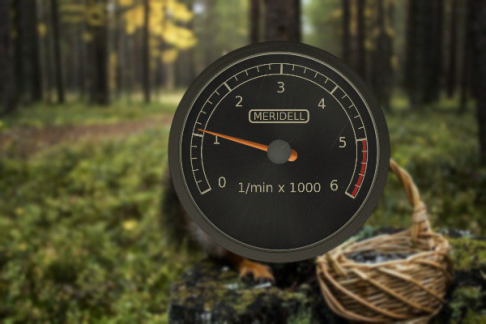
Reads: 1100 rpm
